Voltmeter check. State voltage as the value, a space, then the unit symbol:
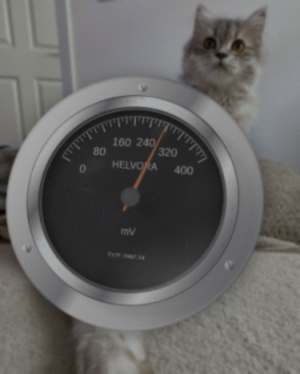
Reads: 280 mV
